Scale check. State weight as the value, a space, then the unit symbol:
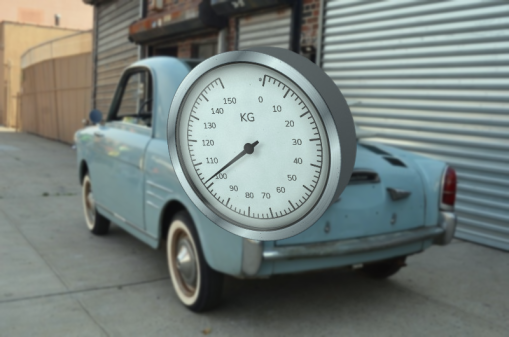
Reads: 102 kg
